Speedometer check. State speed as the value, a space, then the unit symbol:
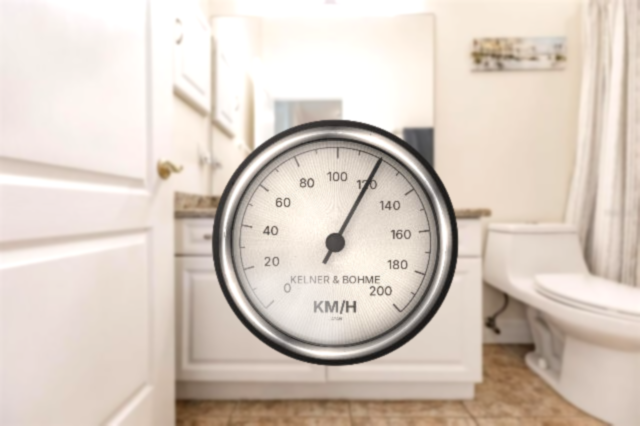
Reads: 120 km/h
